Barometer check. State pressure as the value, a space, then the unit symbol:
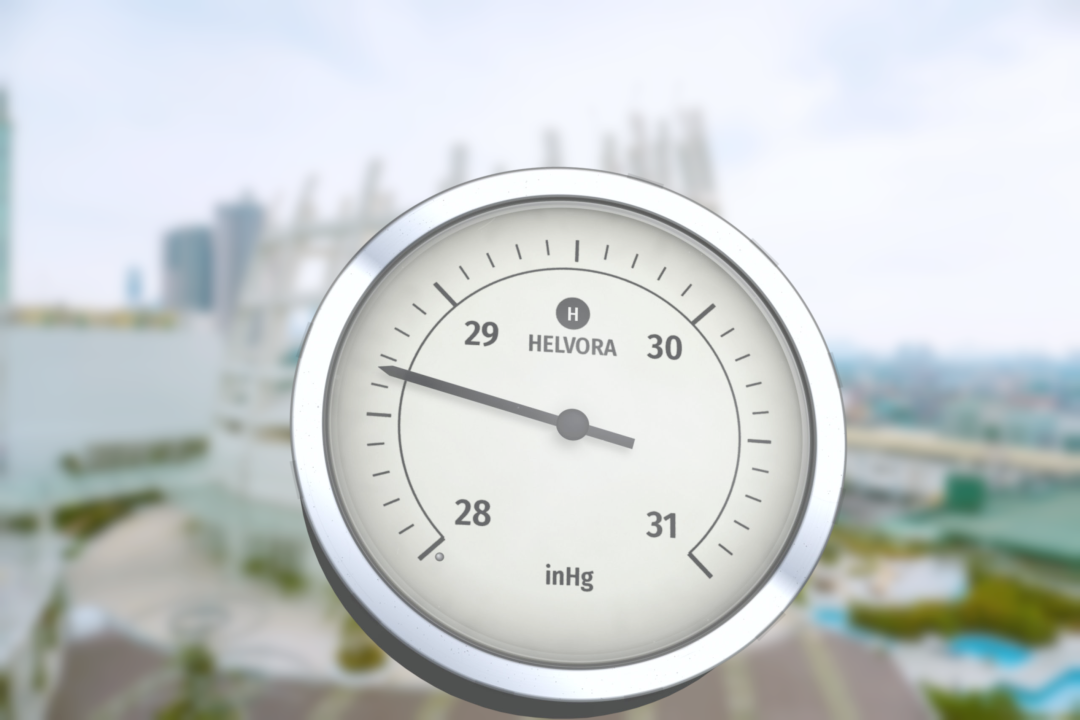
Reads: 28.65 inHg
